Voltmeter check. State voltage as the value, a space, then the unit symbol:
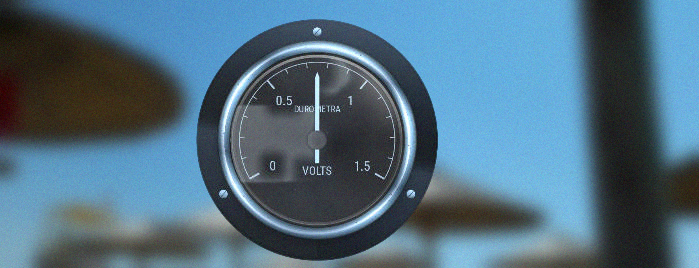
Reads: 0.75 V
